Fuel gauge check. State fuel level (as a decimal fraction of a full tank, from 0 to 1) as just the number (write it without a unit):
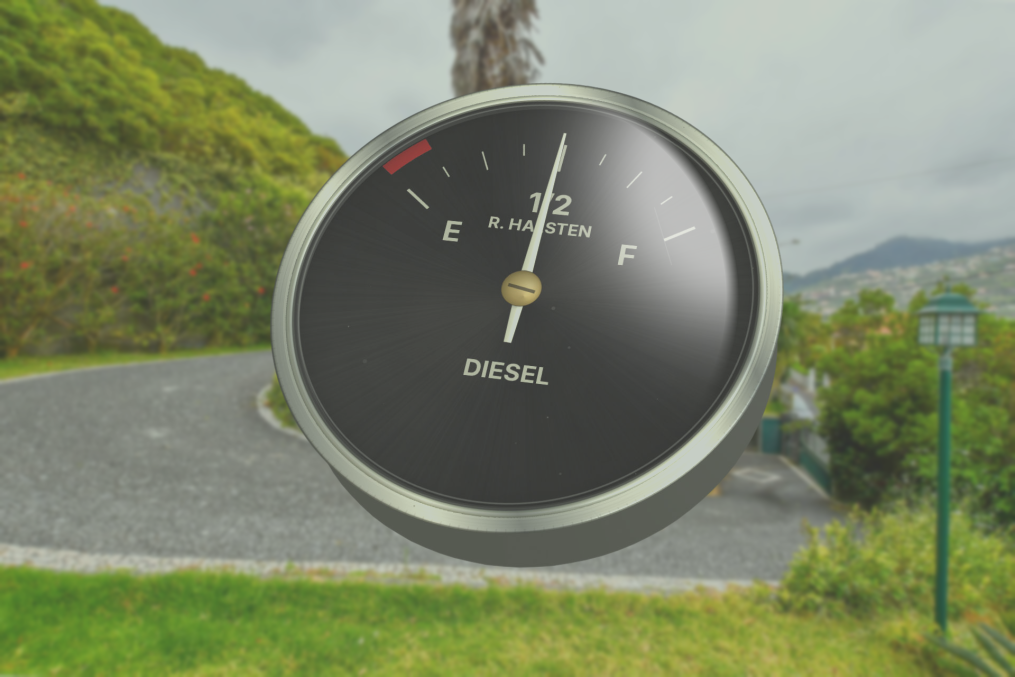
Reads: 0.5
